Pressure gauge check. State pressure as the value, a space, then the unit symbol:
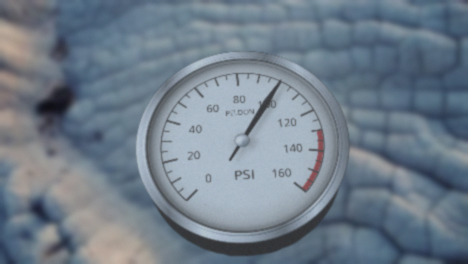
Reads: 100 psi
